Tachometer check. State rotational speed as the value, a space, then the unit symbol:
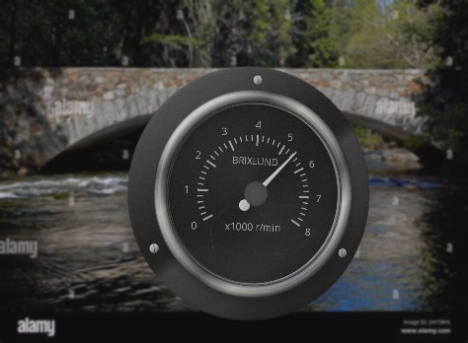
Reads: 5400 rpm
